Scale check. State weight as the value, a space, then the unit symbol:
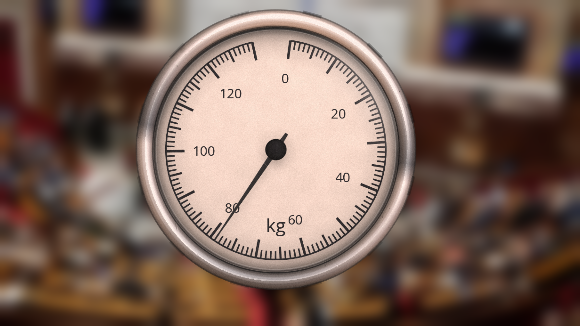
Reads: 79 kg
